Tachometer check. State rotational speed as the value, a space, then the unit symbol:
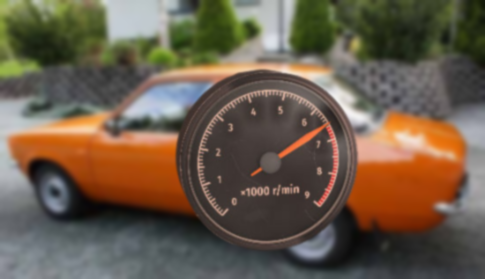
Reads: 6500 rpm
